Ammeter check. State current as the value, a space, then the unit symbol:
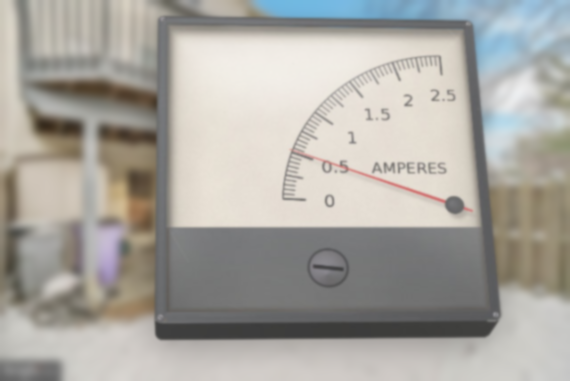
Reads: 0.5 A
